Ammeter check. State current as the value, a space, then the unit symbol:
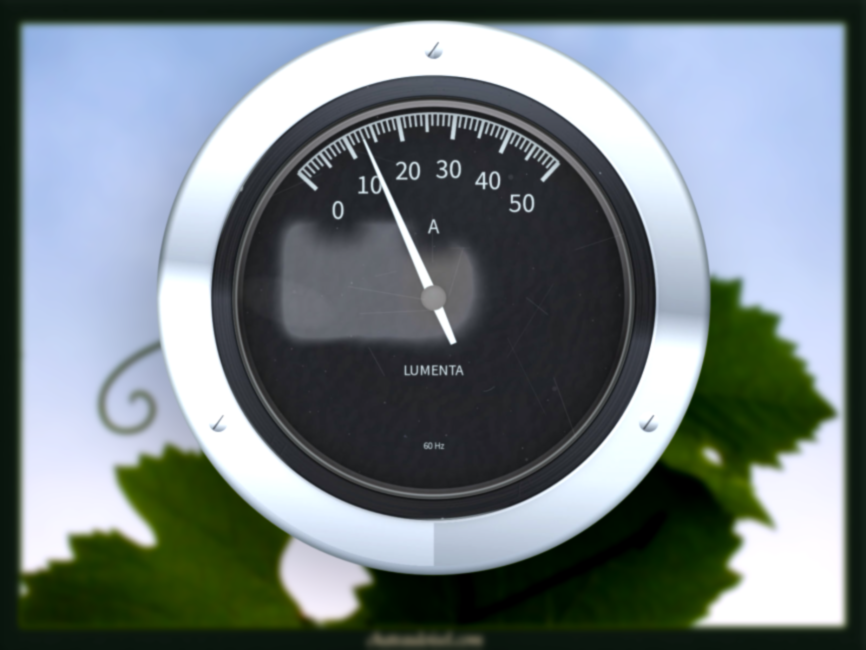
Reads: 13 A
